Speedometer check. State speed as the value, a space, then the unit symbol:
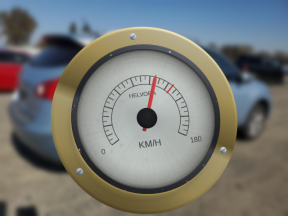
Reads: 105 km/h
